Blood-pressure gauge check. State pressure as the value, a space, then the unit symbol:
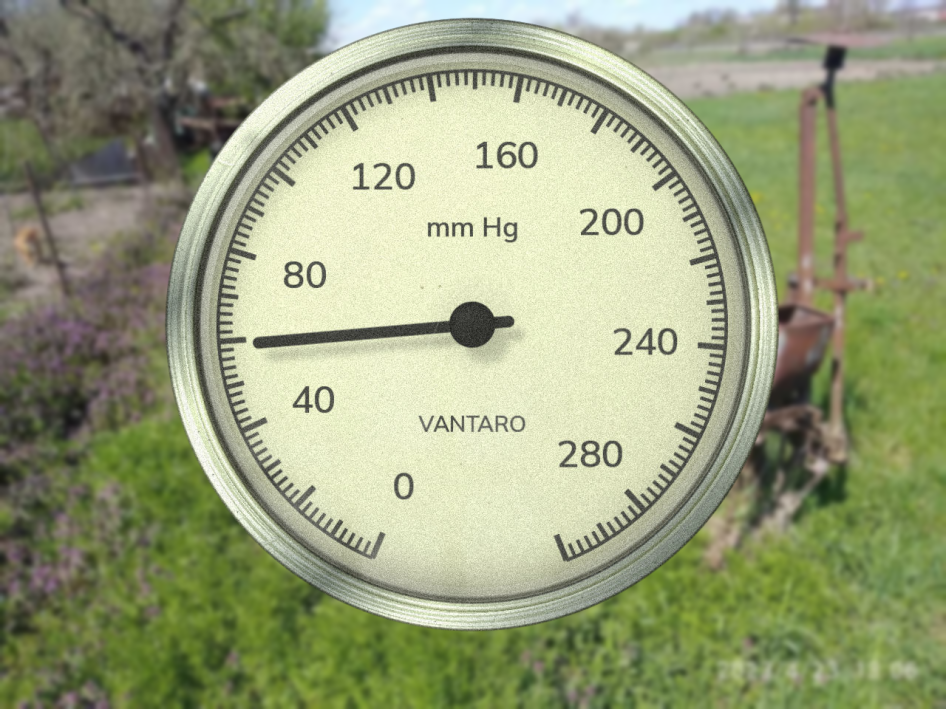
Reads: 59 mmHg
